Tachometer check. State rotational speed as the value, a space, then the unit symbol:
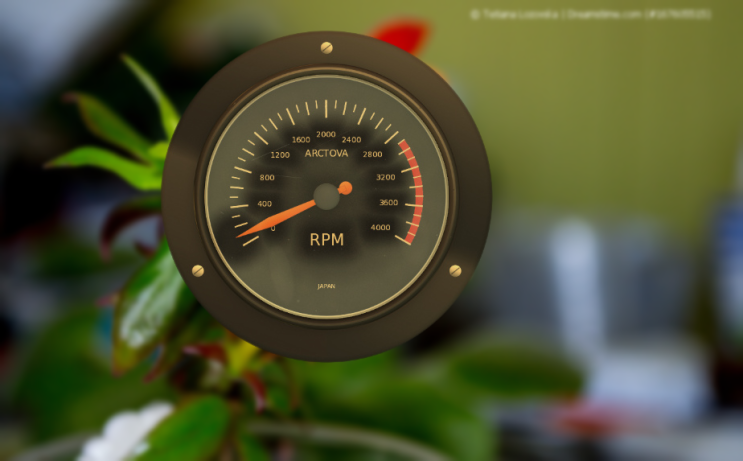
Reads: 100 rpm
